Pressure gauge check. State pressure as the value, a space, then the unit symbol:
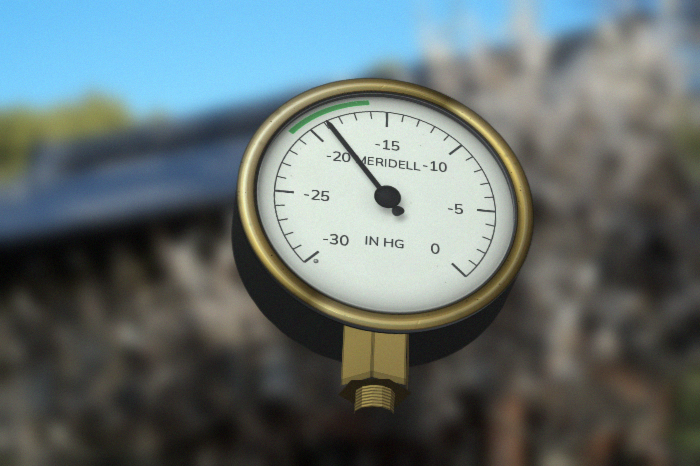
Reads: -19 inHg
